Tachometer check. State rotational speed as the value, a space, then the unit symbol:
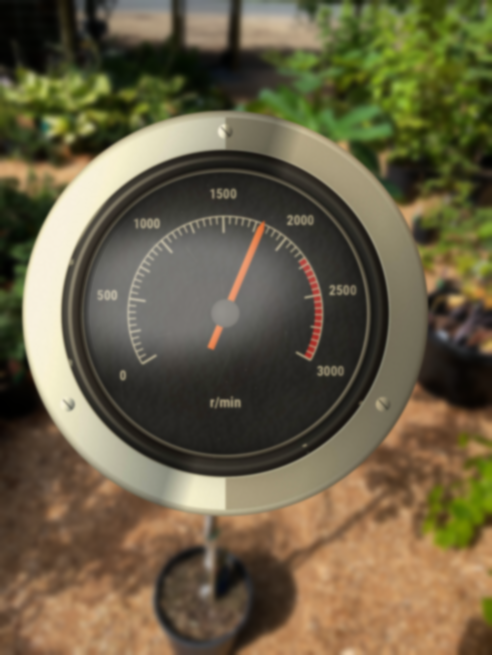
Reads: 1800 rpm
